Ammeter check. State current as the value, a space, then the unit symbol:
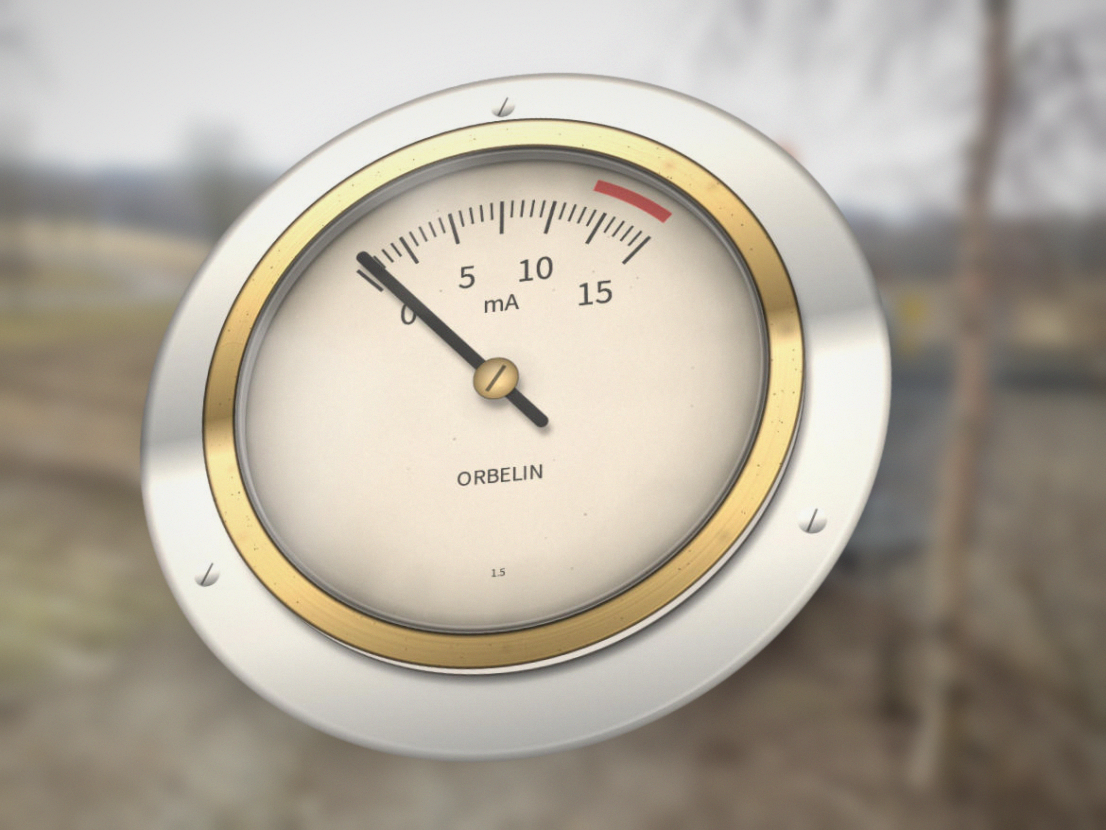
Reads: 0.5 mA
